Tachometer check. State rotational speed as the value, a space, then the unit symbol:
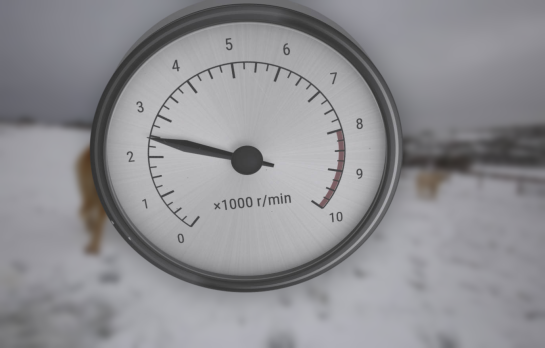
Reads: 2500 rpm
